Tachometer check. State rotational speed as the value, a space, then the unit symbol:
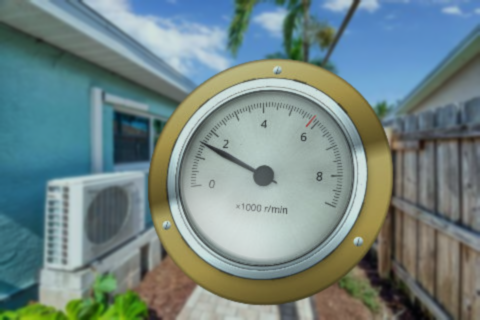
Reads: 1500 rpm
